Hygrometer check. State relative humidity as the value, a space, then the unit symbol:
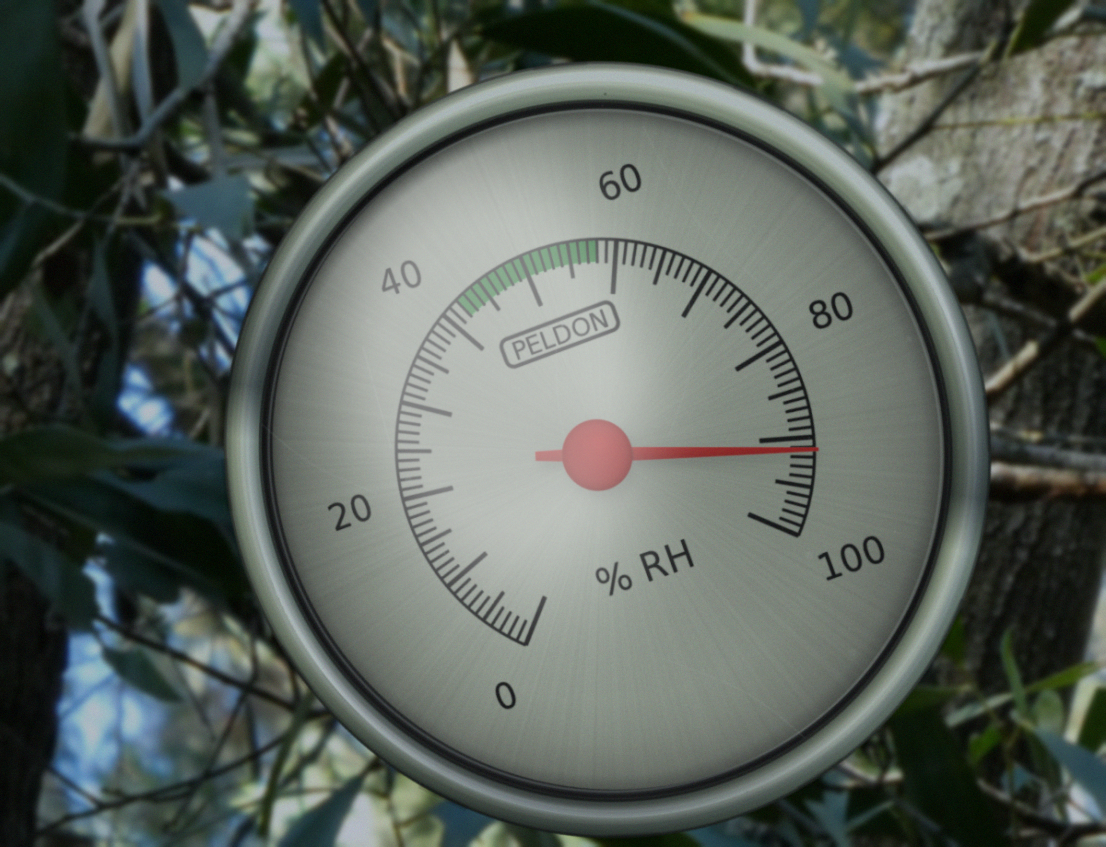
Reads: 91 %
